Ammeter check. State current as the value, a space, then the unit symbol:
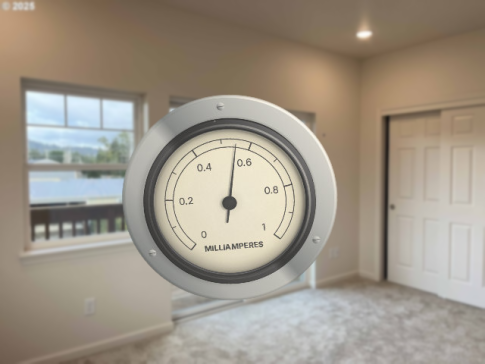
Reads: 0.55 mA
